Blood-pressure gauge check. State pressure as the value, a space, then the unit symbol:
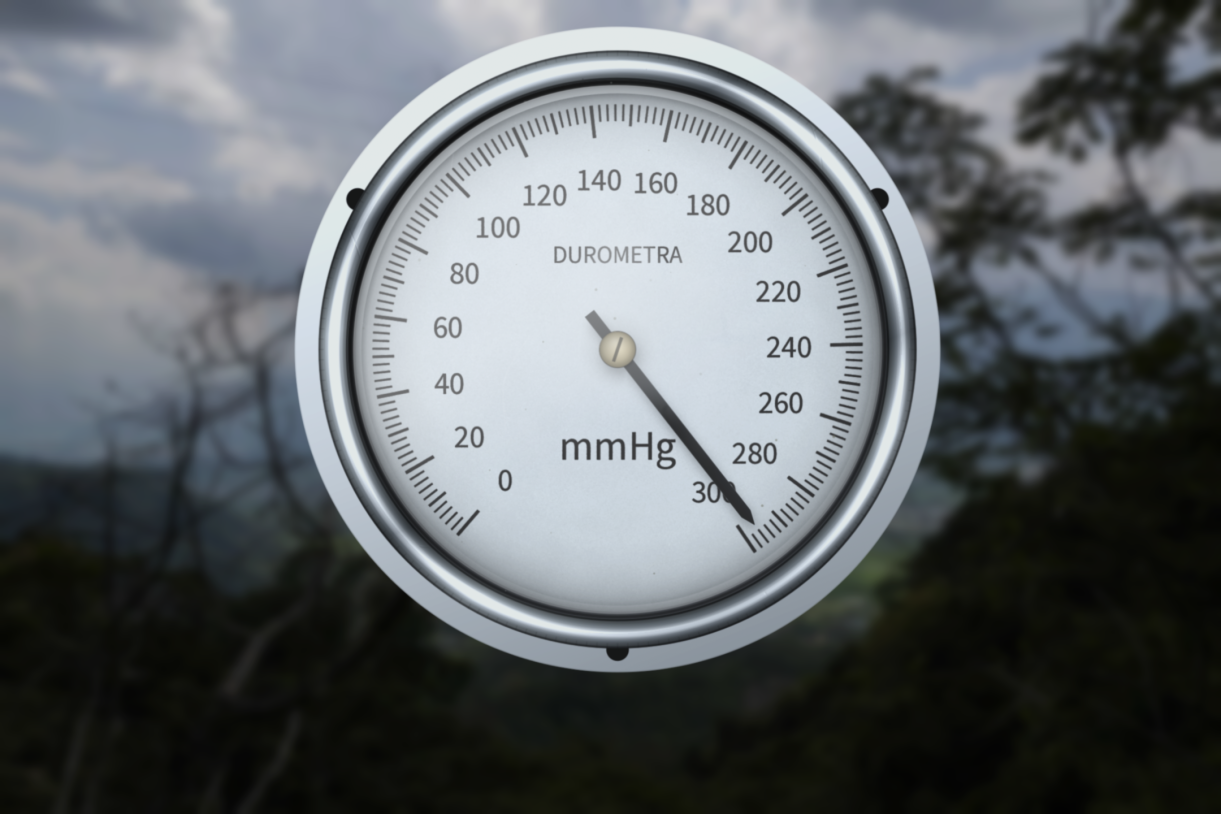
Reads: 296 mmHg
